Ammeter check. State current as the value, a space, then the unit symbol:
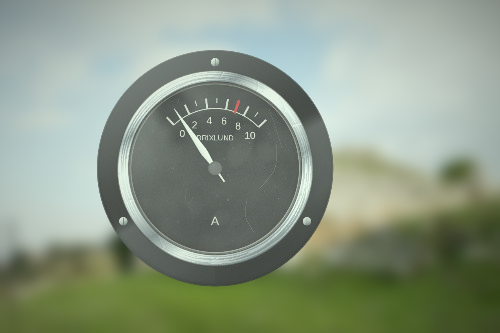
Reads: 1 A
